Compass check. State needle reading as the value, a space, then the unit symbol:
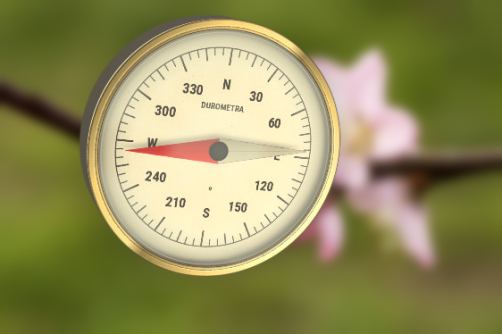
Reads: 265 °
